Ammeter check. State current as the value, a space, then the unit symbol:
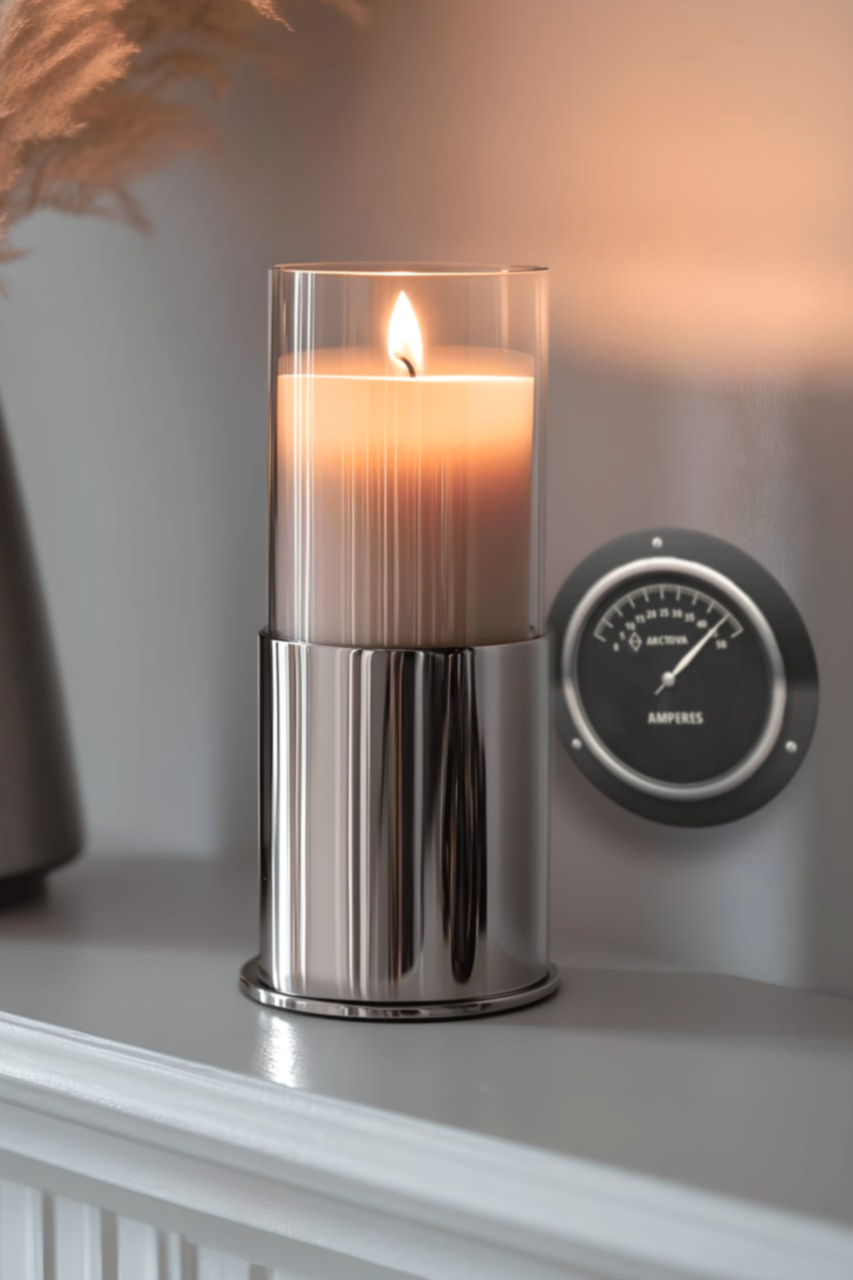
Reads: 45 A
